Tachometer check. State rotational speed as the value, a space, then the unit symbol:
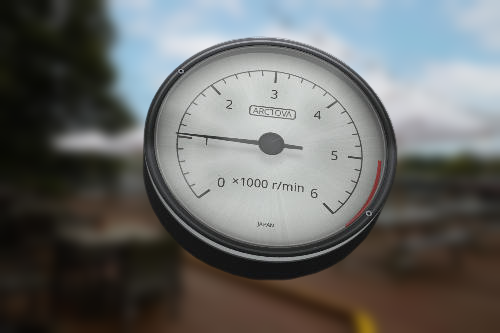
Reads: 1000 rpm
